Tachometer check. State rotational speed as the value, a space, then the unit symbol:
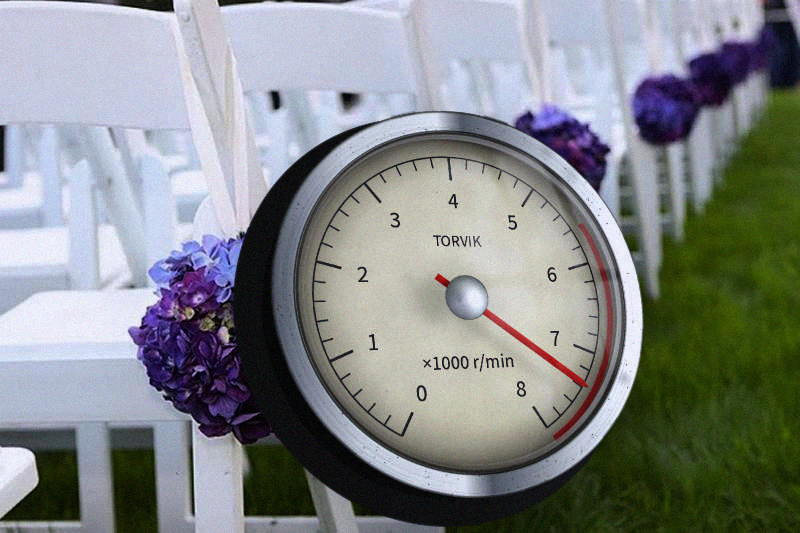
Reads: 7400 rpm
